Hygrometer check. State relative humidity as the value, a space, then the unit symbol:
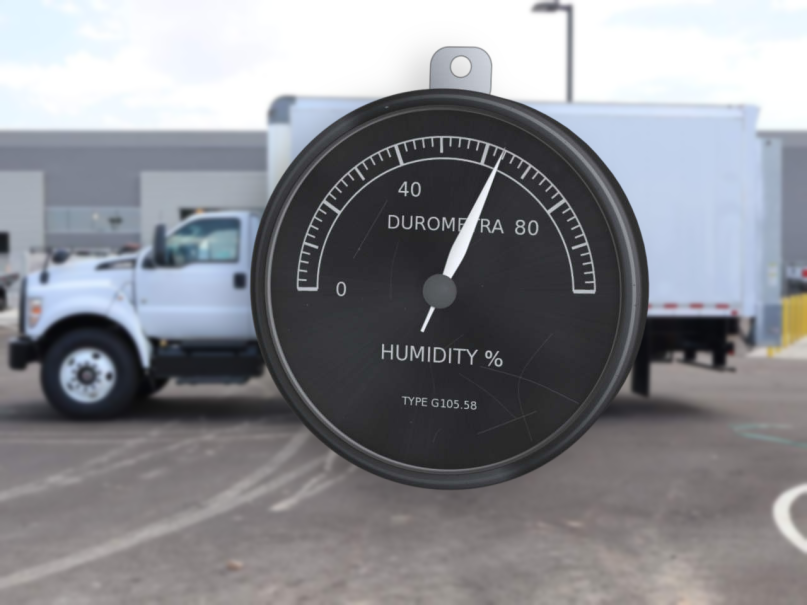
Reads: 64 %
